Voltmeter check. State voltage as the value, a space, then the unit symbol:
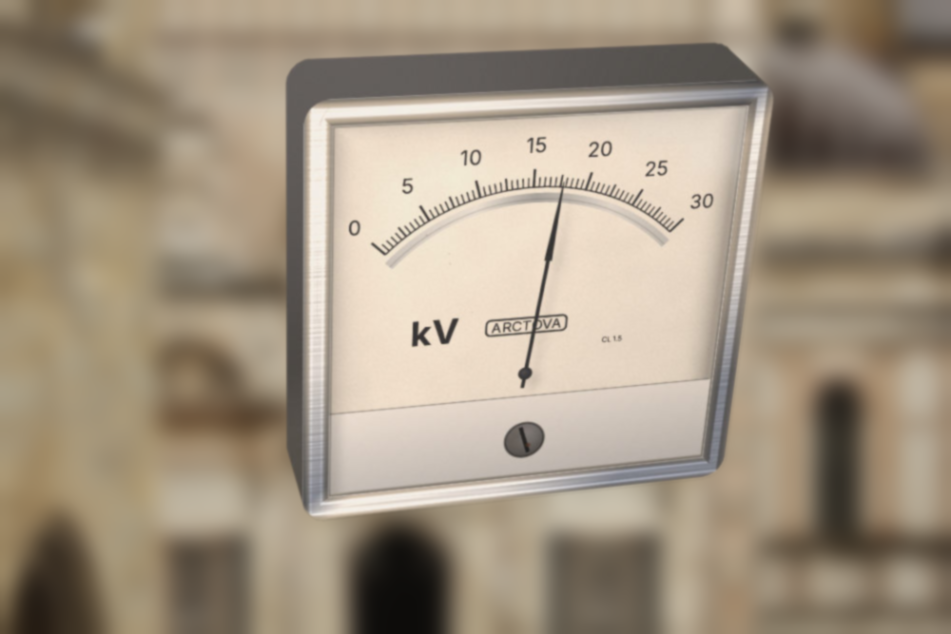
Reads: 17.5 kV
